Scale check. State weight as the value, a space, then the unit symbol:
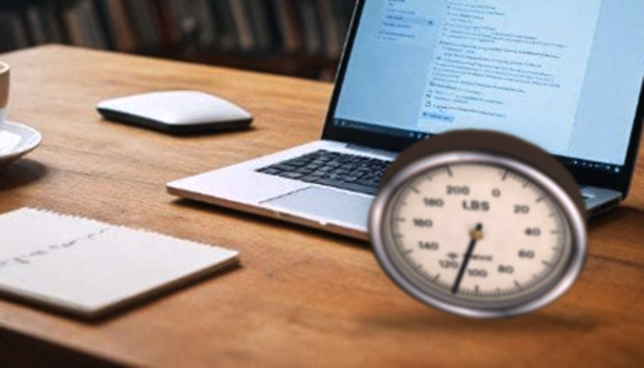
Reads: 110 lb
